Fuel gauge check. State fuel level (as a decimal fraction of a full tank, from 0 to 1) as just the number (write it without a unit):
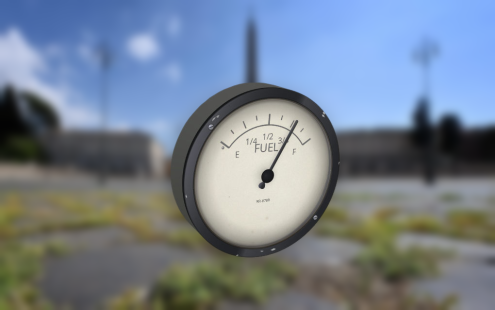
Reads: 0.75
